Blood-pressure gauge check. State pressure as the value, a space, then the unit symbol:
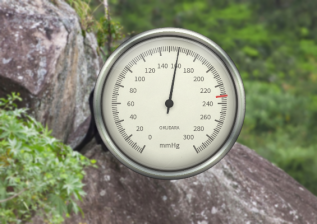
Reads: 160 mmHg
